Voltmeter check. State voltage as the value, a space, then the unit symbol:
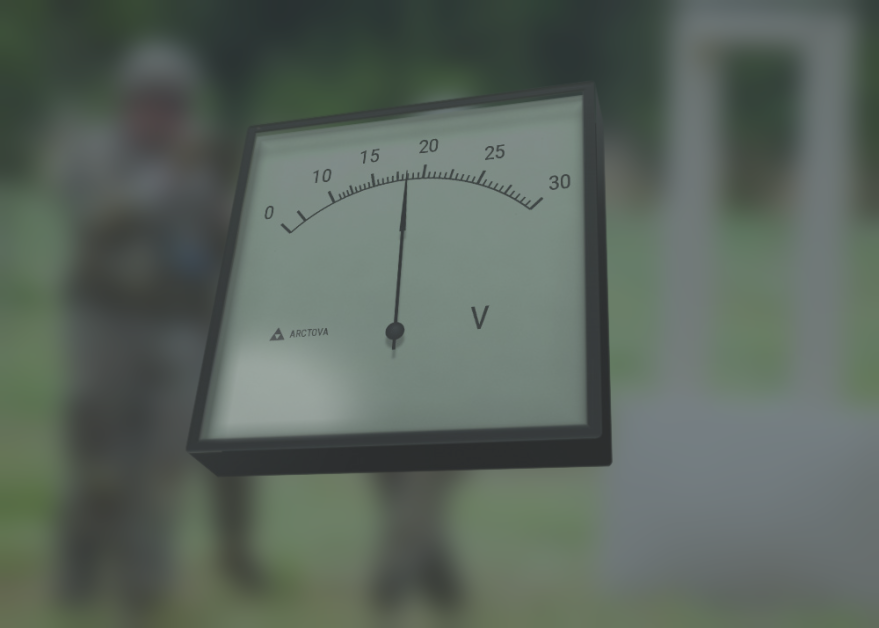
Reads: 18.5 V
